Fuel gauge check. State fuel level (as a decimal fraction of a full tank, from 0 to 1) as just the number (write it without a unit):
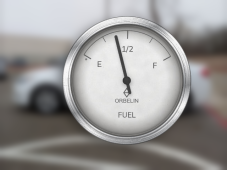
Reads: 0.375
